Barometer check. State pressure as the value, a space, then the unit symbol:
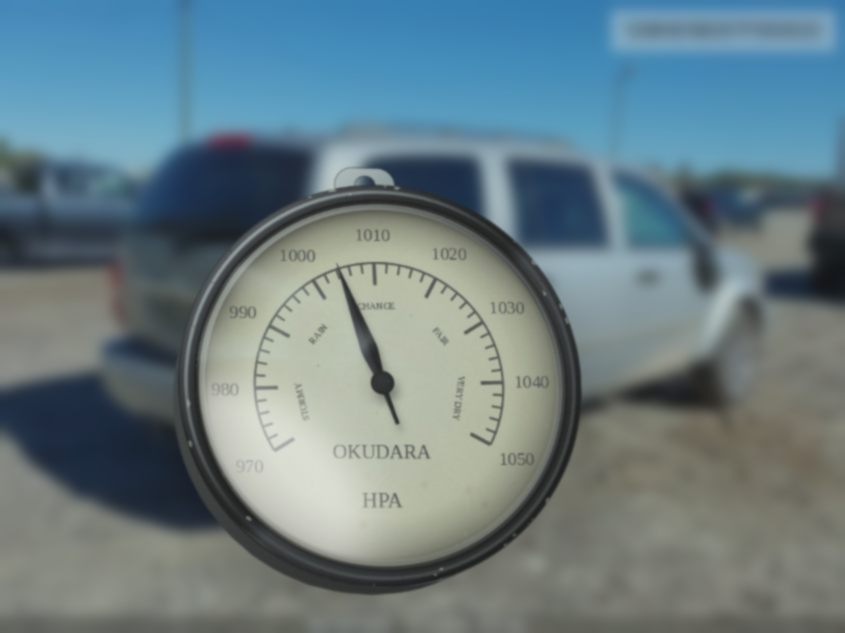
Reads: 1004 hPa
